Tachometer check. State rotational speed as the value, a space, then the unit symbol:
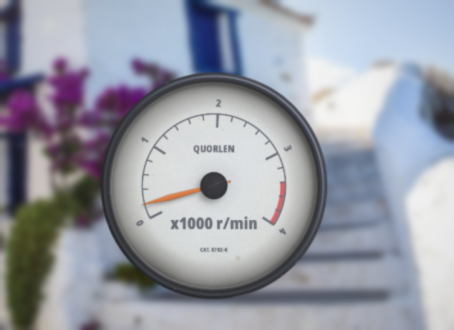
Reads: 200 rpm
